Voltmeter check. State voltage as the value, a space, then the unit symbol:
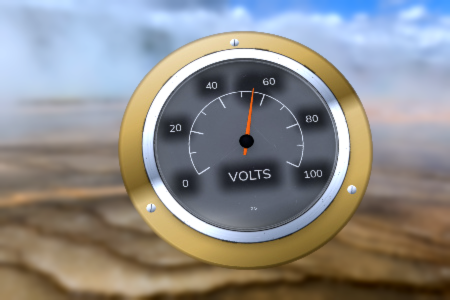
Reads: 55 V
